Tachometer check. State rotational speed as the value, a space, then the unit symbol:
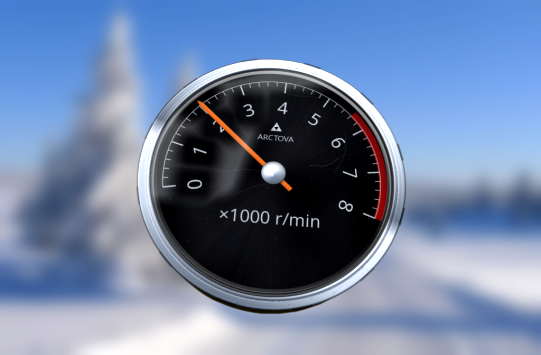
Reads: 2000 rpm
